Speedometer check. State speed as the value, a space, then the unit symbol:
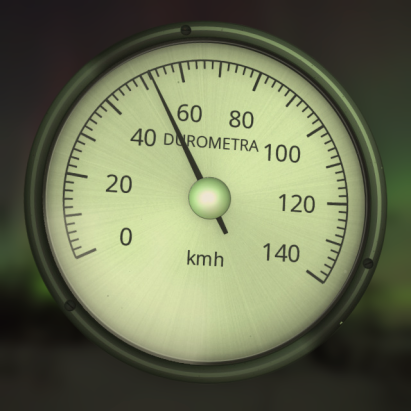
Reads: 52 km/h
